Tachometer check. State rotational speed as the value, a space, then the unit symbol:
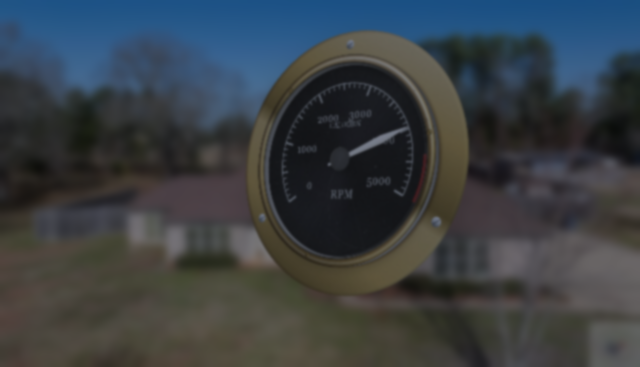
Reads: 4000 rpm
